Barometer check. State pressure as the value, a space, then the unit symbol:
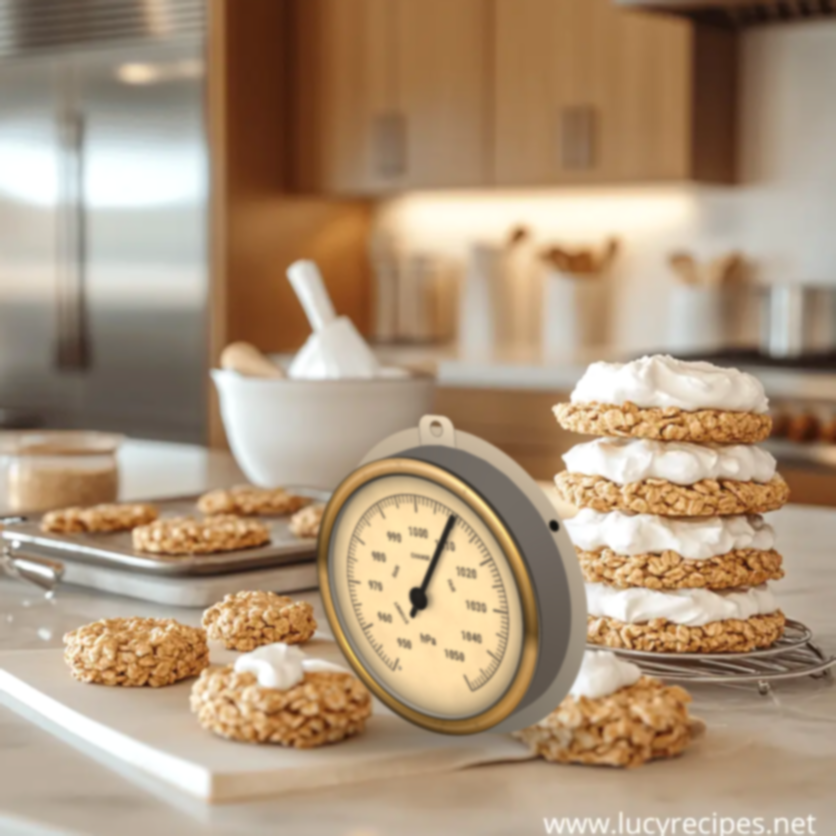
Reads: 1010 hPa
